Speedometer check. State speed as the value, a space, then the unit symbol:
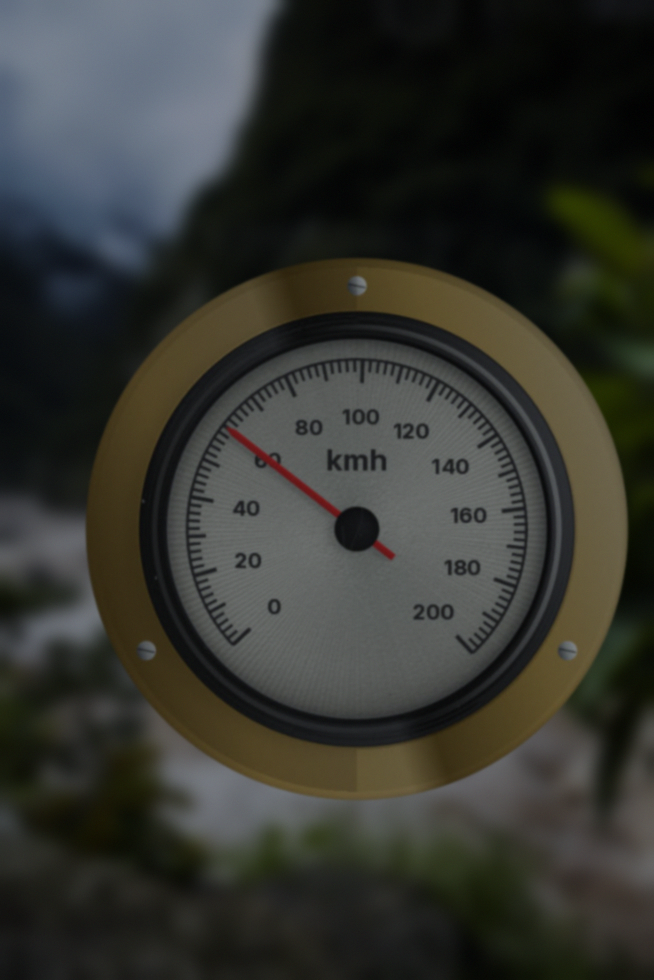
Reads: 60 km/h
